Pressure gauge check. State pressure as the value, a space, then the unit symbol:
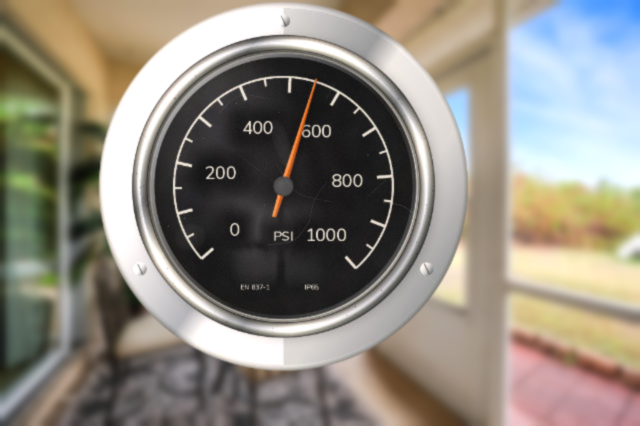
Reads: 550 psi
